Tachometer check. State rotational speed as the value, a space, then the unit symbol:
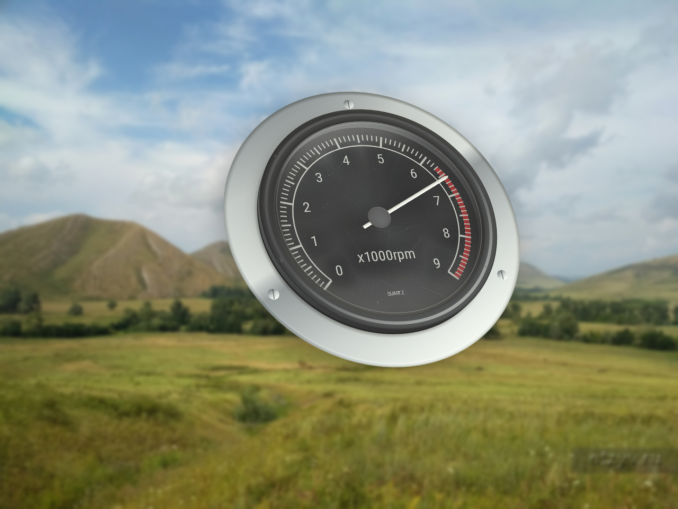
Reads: 6600 rpm
